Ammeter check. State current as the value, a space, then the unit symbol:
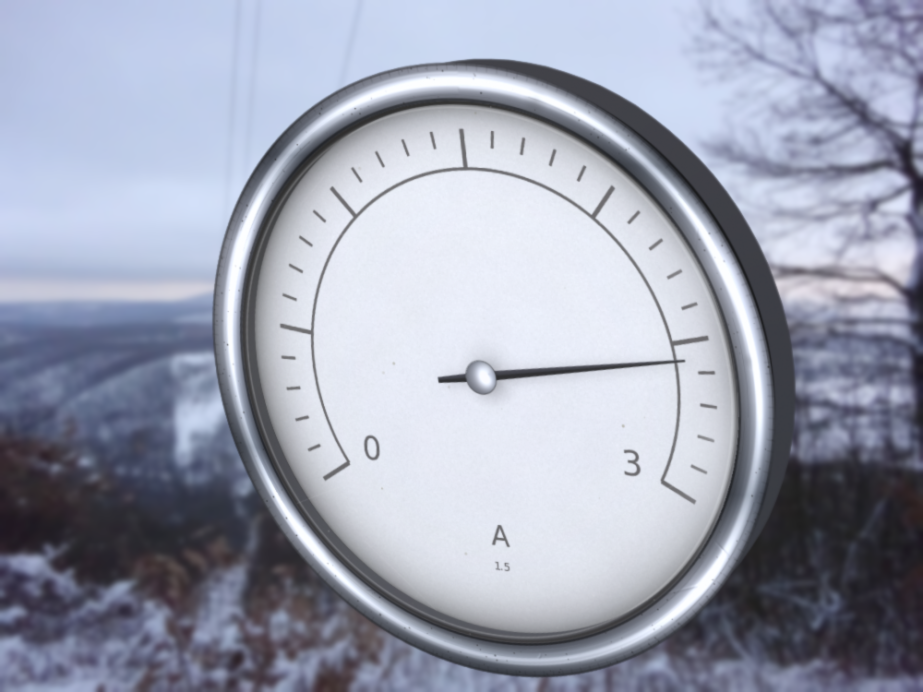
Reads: 2.55 A
